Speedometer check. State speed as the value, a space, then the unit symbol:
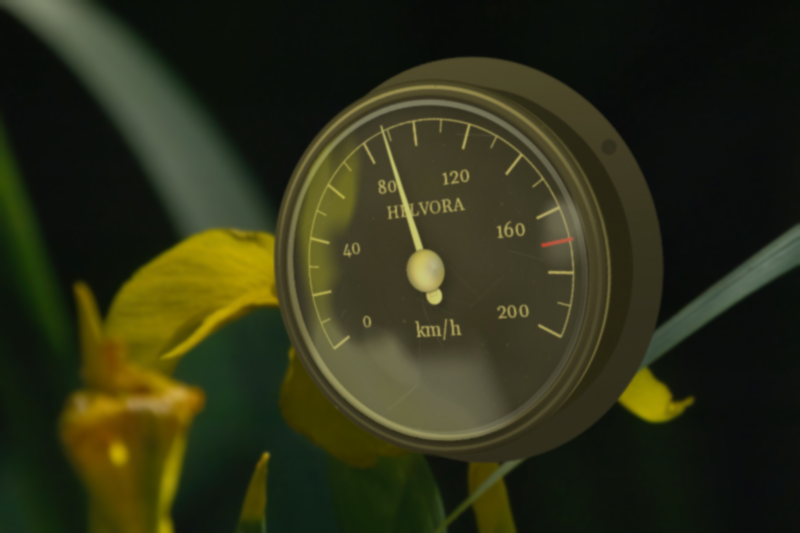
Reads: 90 km/h
